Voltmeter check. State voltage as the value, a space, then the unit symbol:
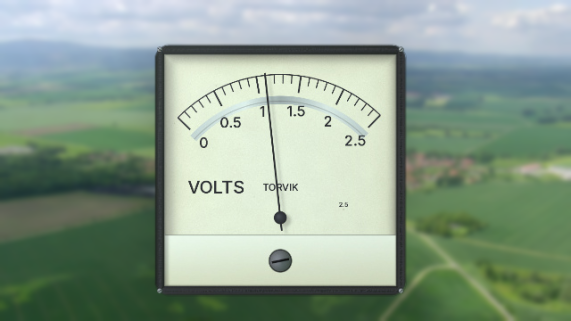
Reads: 1.1 V
